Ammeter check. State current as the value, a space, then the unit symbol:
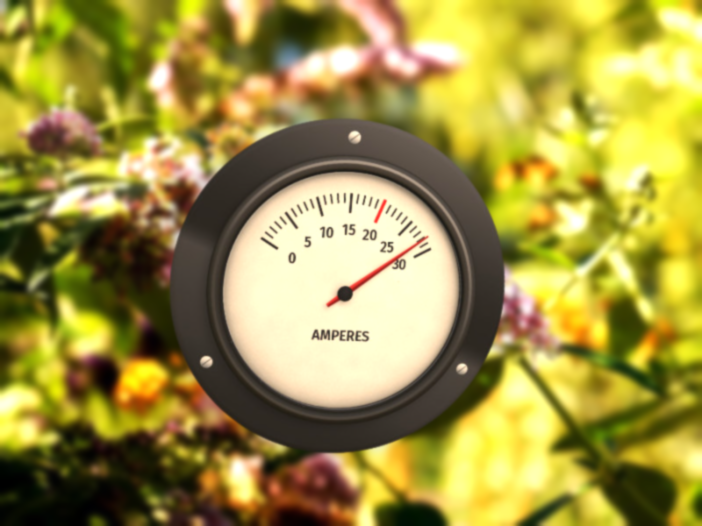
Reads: 28 A
